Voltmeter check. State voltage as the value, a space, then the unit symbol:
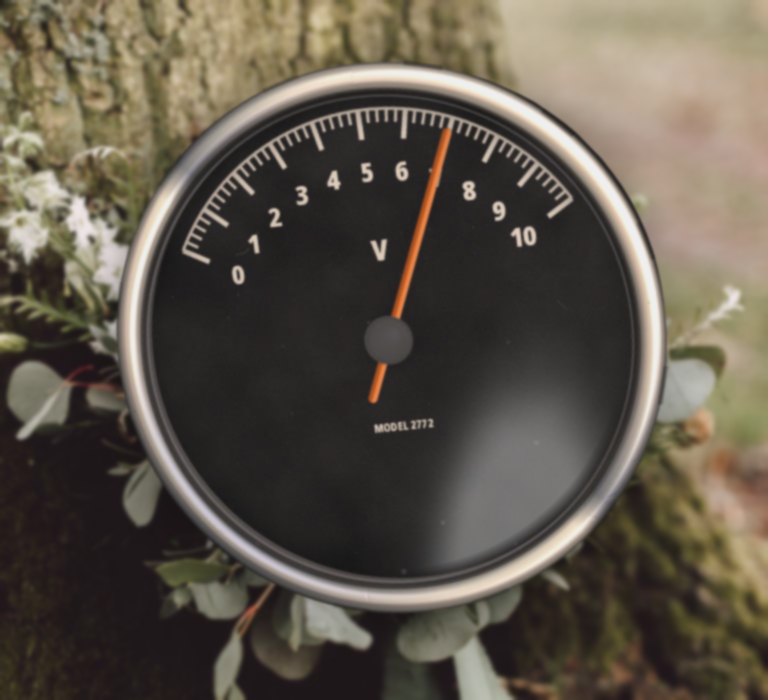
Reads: 7 V
